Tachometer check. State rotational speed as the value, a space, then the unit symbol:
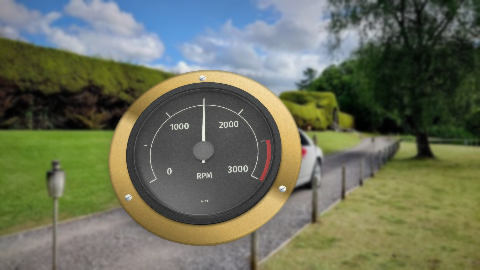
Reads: 1500 rpm
